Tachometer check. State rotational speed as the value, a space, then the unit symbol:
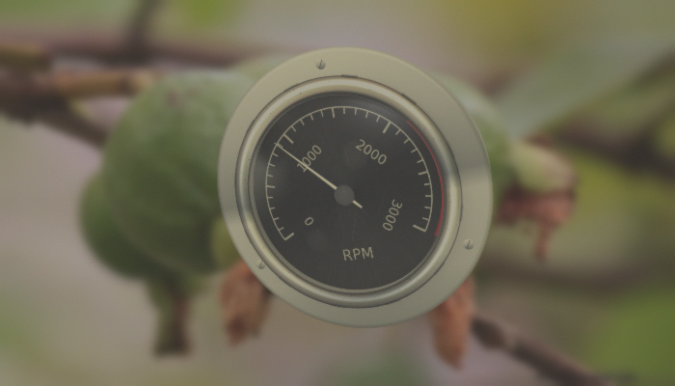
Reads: 900 rpm
